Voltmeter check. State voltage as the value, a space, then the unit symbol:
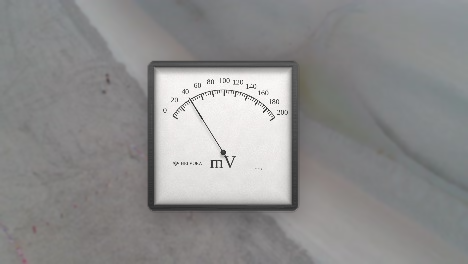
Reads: 40 mV
